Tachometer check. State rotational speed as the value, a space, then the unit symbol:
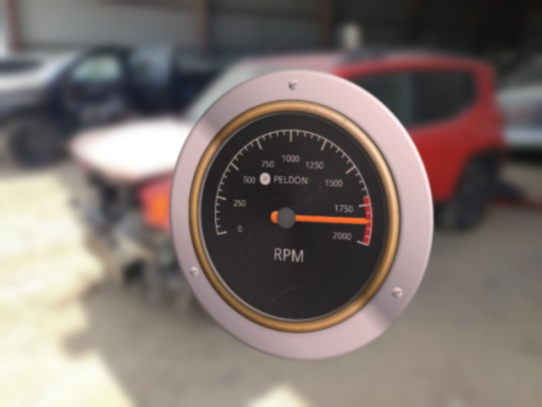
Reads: 1850 rpm
